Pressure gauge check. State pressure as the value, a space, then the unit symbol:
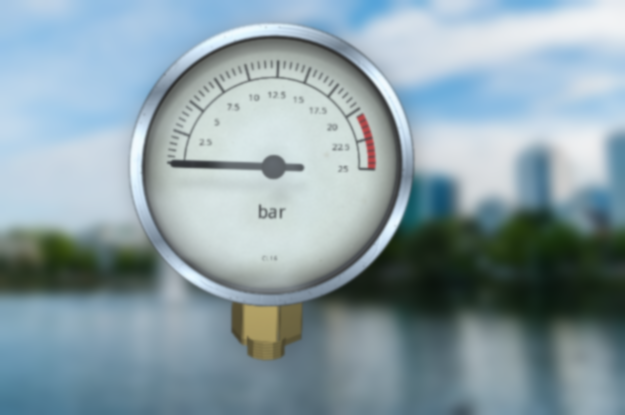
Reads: 0 bar
